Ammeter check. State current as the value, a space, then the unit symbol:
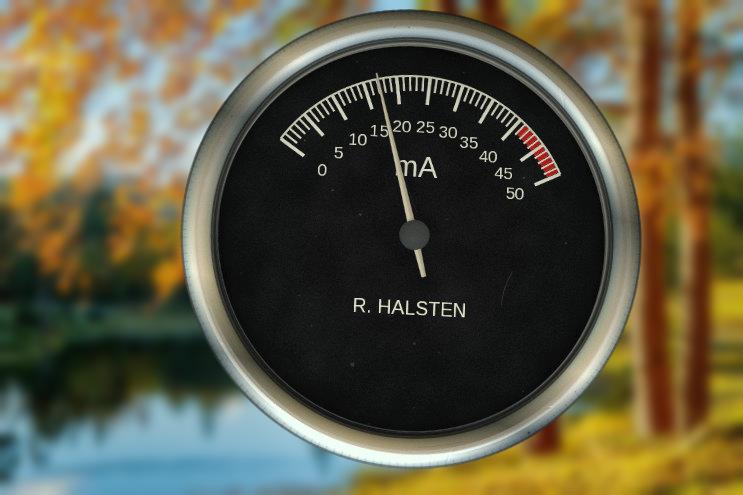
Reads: 17 mA
